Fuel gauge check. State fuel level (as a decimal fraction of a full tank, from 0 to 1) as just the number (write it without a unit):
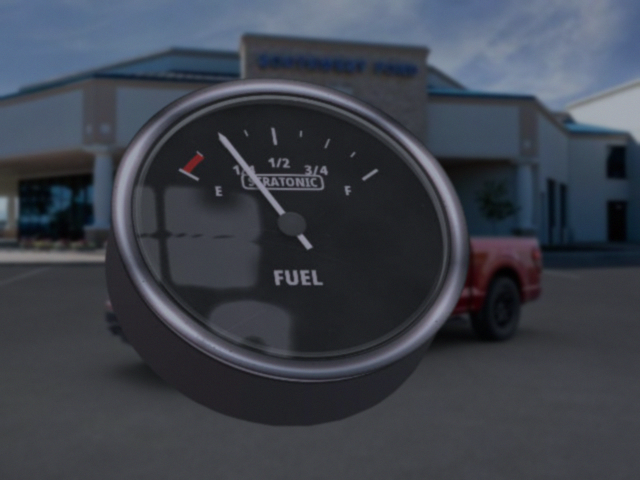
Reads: 0.25
